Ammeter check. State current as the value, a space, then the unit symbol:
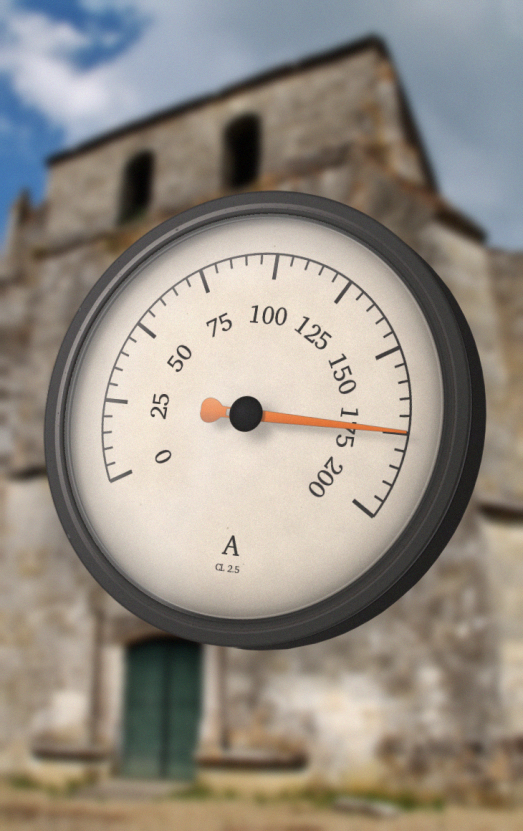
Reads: 175 A
